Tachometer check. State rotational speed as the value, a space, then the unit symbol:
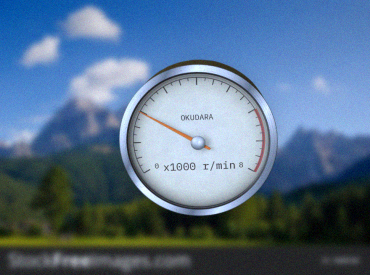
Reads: 2000 rpm
